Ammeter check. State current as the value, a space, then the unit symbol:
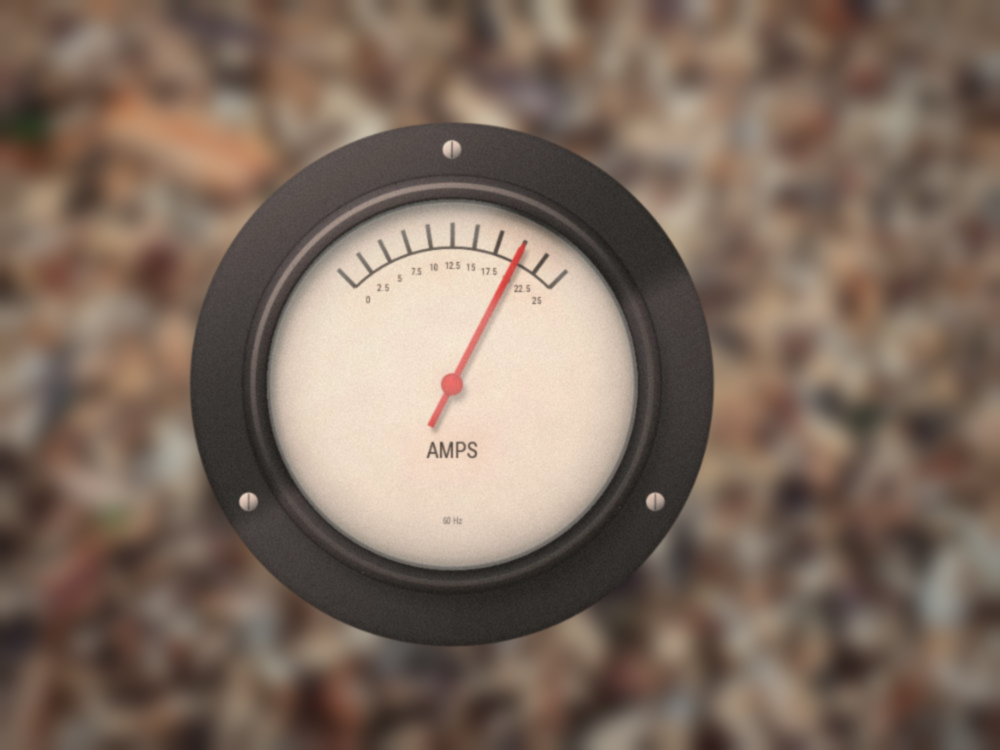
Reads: 20 A
